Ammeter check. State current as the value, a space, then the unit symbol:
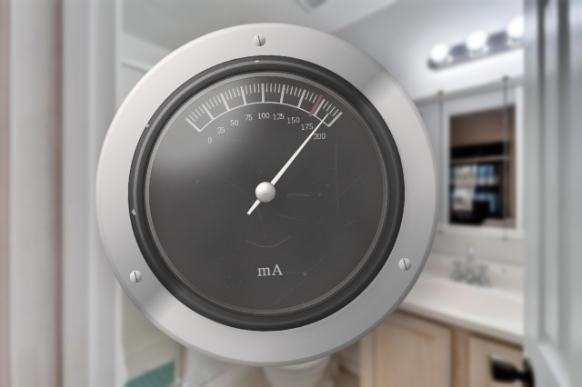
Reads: 190 mA
